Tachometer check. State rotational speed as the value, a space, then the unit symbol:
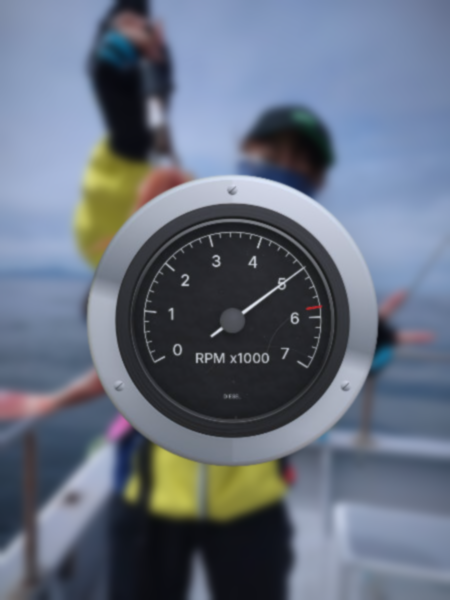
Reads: 5000 rpm
